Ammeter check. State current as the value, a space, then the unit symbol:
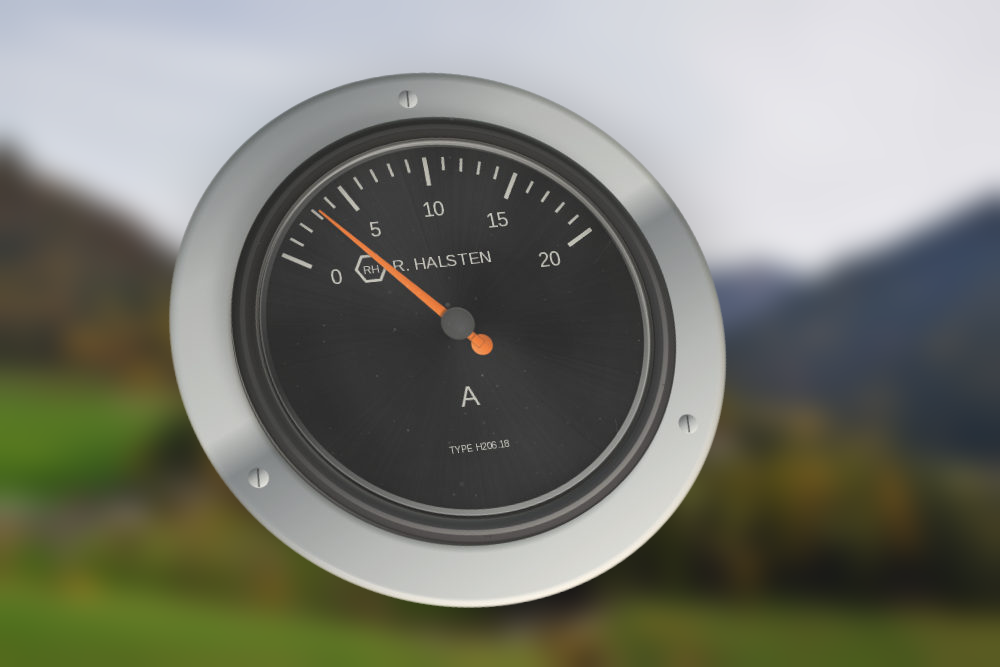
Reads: 3 A
